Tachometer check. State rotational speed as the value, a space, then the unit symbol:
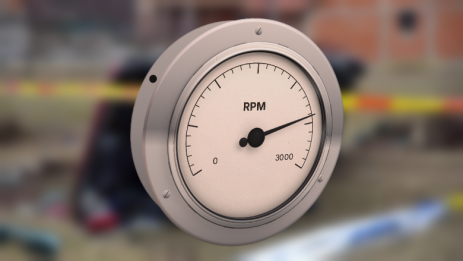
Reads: 2400 rpm
